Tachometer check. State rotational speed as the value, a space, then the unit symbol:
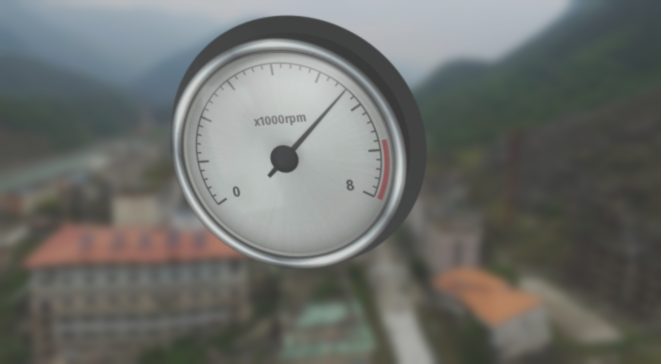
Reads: 5600 rpm
